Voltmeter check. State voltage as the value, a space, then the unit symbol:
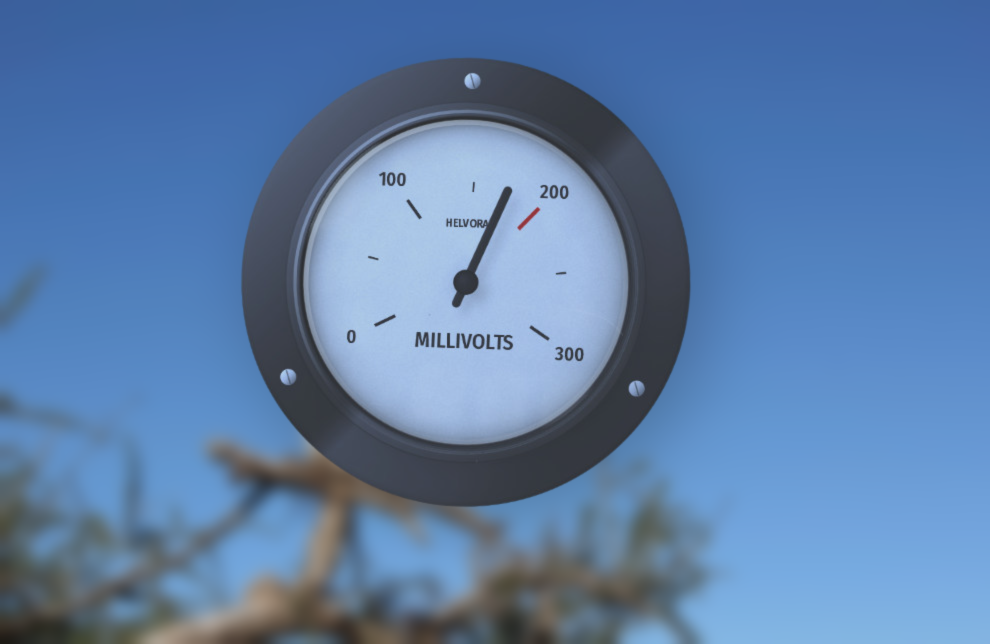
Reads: 175 mV
